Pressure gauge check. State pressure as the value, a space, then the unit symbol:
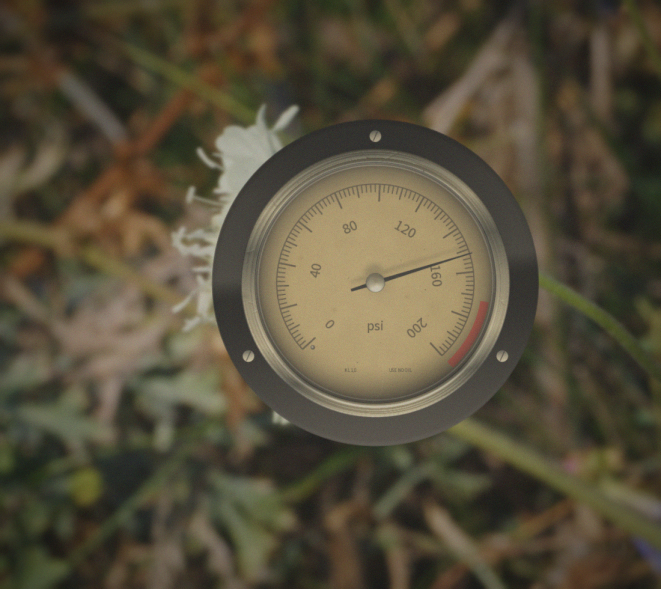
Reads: 152 psi
